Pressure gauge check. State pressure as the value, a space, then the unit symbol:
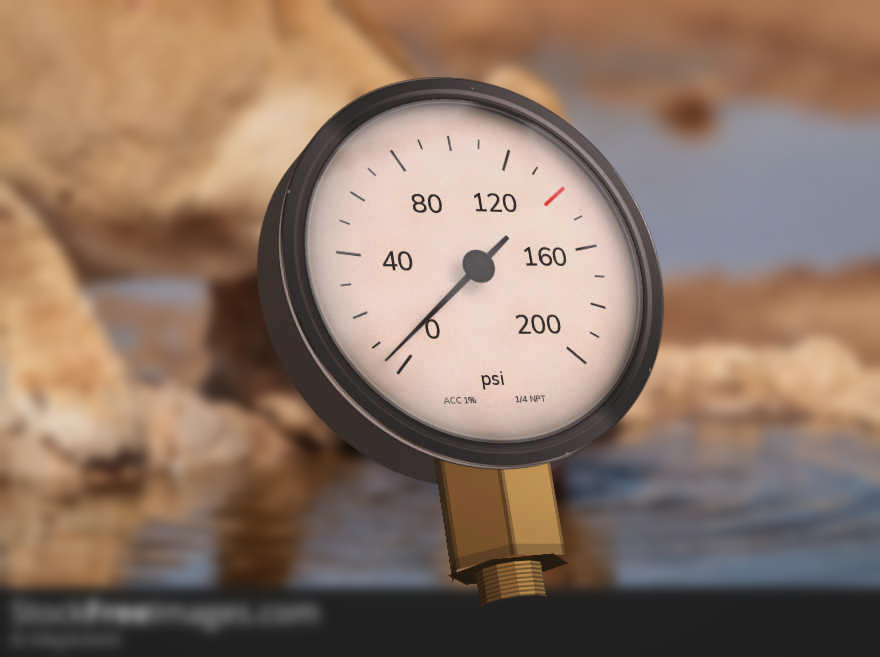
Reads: 5 psi
